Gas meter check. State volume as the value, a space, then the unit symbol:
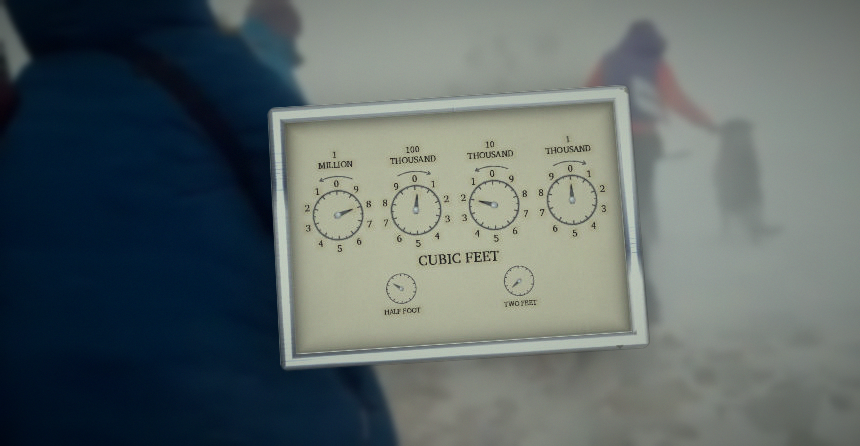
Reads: 802000 ft³
